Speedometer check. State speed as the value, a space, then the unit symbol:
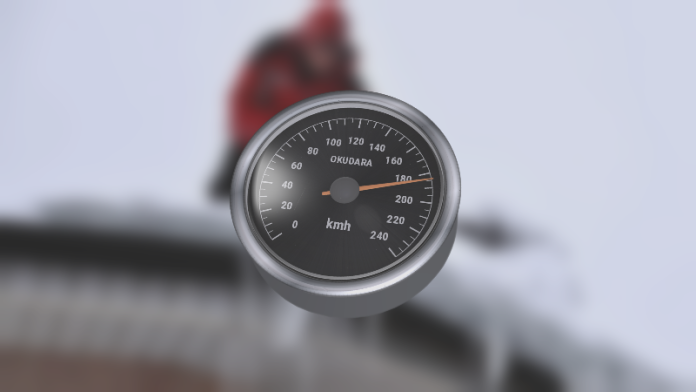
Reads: 185 km/h
